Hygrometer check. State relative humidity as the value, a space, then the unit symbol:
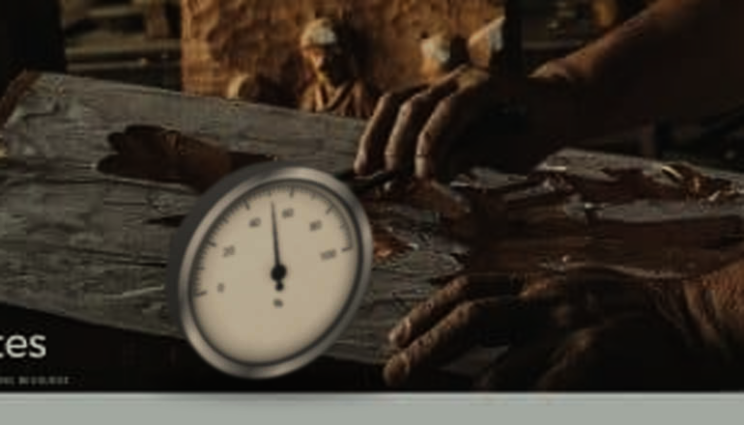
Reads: 50 %
